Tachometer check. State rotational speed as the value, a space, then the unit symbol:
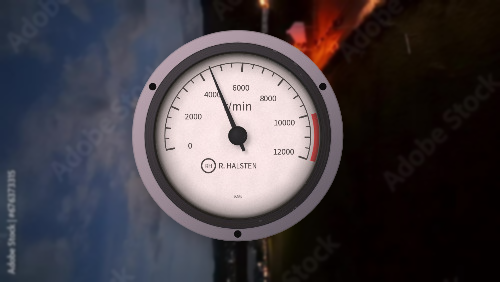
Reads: 4500 rpm
